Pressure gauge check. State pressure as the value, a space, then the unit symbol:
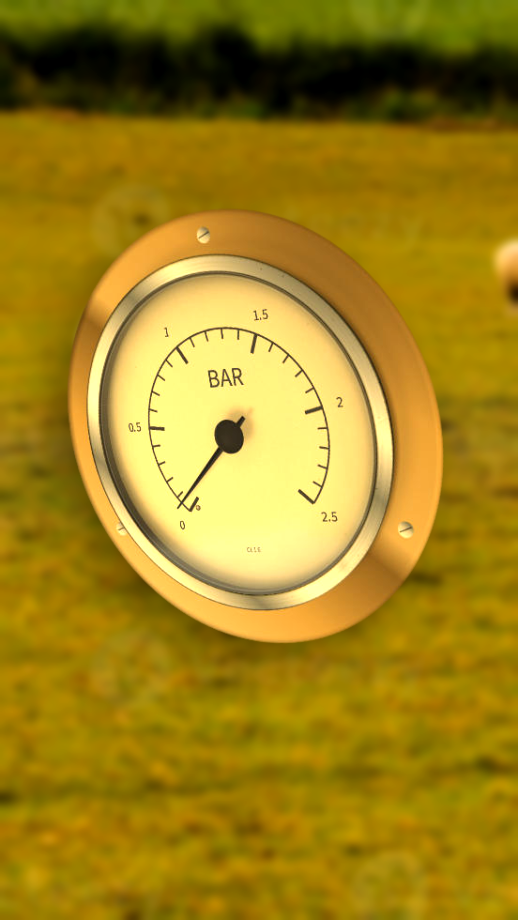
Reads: 0.05 bar
